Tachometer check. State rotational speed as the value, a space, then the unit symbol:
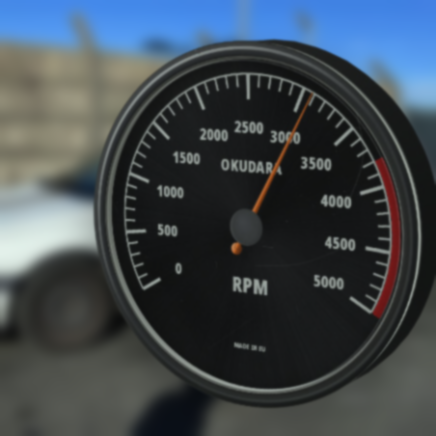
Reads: 3100 rpm
